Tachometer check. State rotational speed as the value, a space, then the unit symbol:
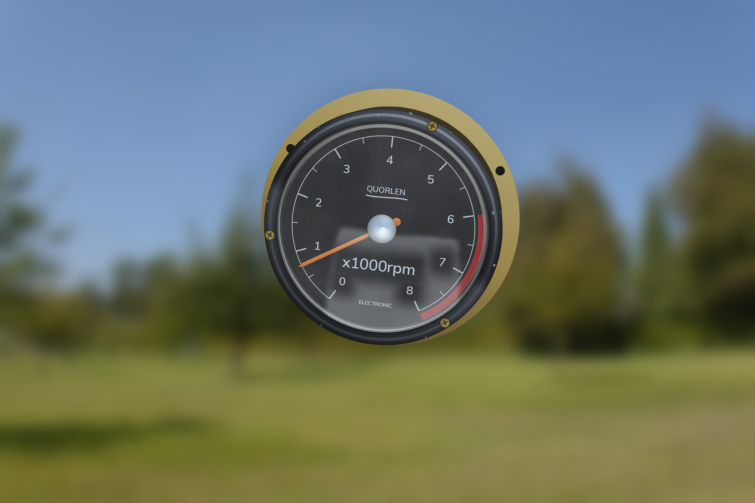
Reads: 750 rpm
